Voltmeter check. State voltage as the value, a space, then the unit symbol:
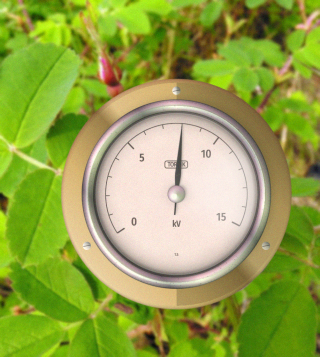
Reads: 8 kV
